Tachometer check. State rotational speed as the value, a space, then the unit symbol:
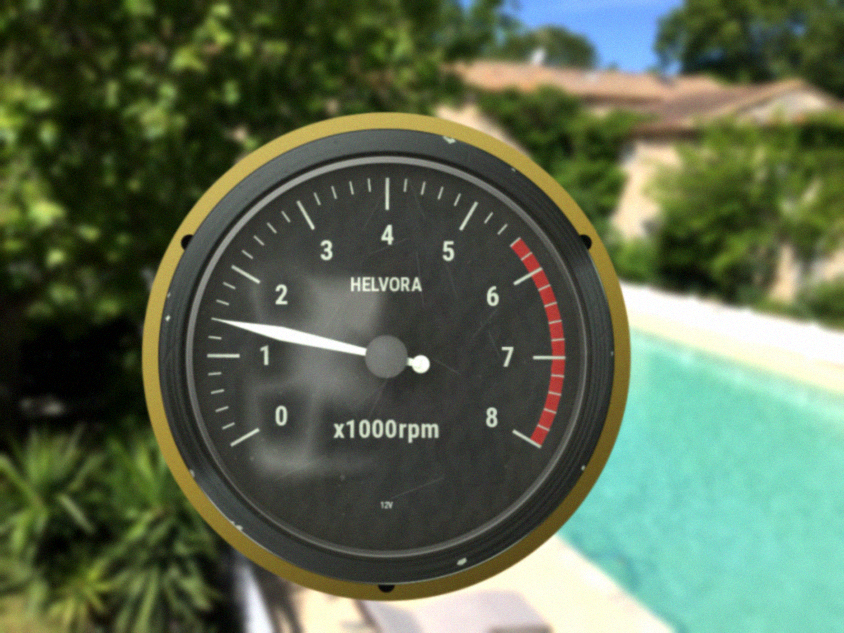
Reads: 1400 rpm
